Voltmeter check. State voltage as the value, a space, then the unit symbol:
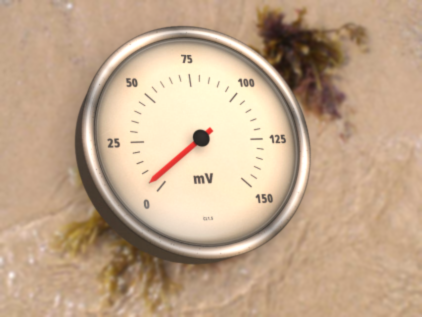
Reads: 5 mV
